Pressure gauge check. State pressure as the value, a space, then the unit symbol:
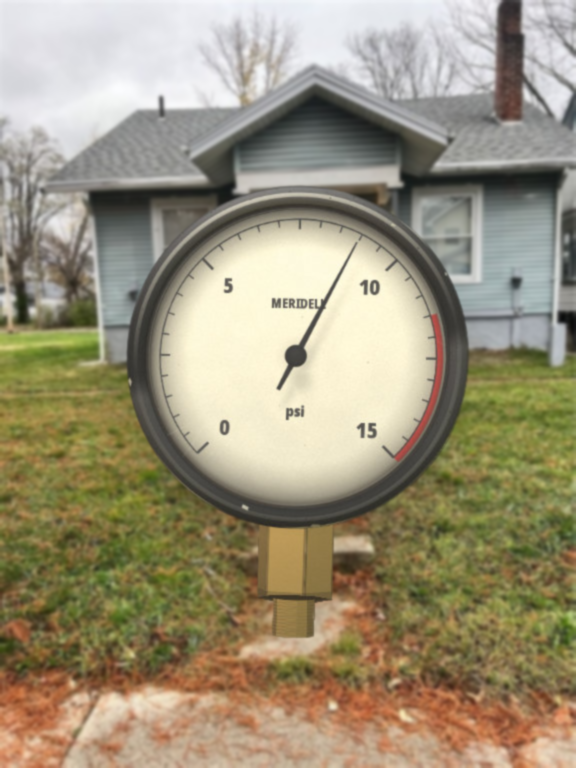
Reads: 9 psi
